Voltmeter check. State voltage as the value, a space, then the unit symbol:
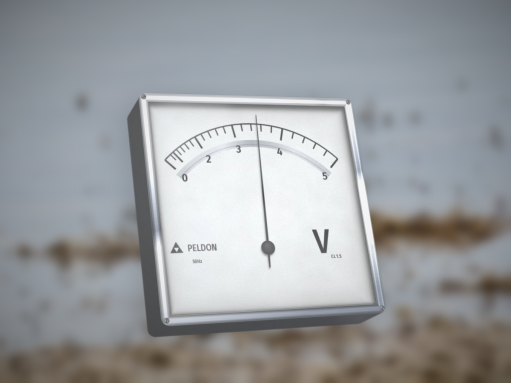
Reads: 3.5 V
